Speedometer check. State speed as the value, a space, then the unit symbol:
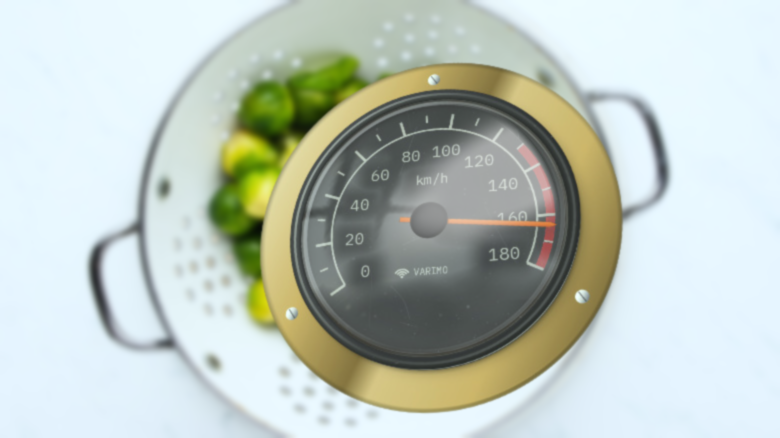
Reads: 165 km/h
